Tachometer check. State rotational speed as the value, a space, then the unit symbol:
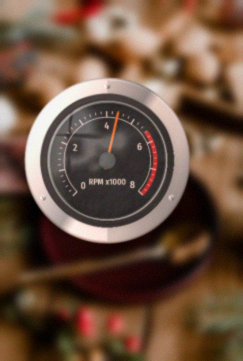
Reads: 4400 rpm
